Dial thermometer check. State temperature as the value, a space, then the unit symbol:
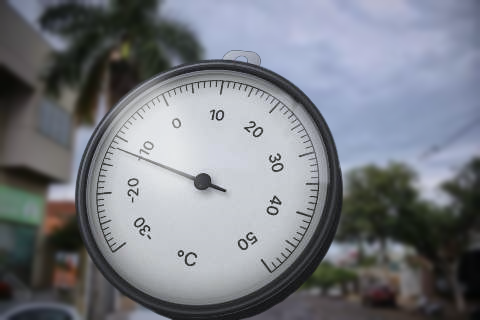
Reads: -12 °C
